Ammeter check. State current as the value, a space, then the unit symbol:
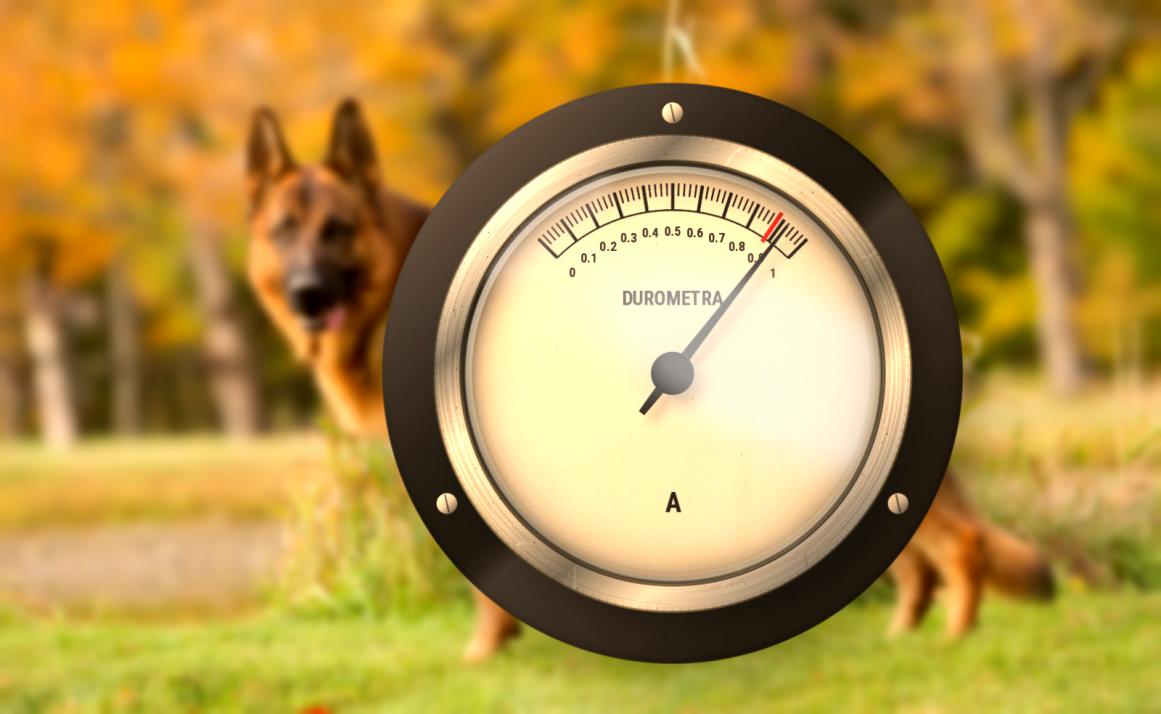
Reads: 0.92 A
